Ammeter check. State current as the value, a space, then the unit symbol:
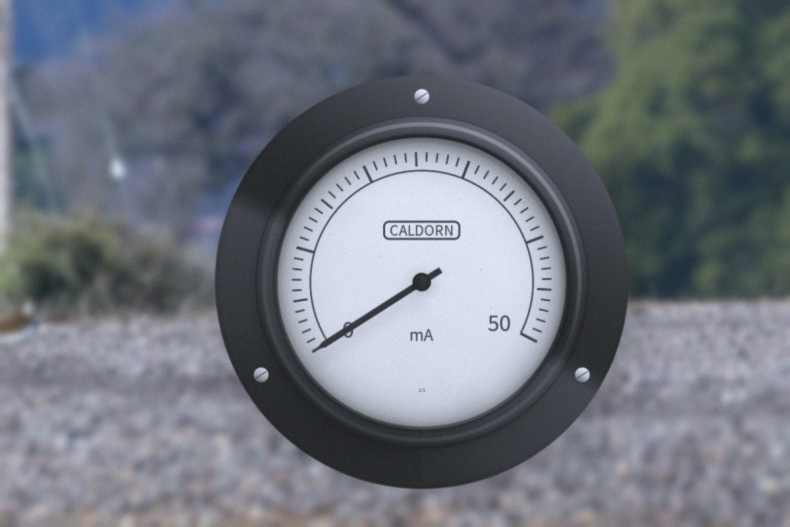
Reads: 0 mA
